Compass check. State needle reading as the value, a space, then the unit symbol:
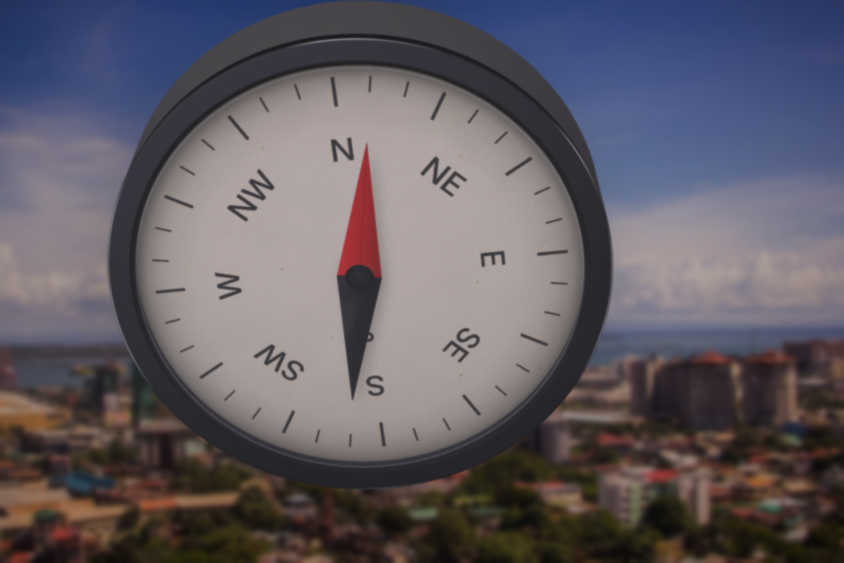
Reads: 10 °
